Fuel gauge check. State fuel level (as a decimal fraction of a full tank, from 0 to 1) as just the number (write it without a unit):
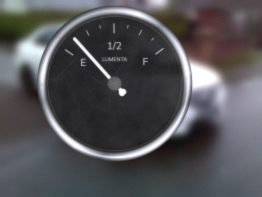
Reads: 0.125
